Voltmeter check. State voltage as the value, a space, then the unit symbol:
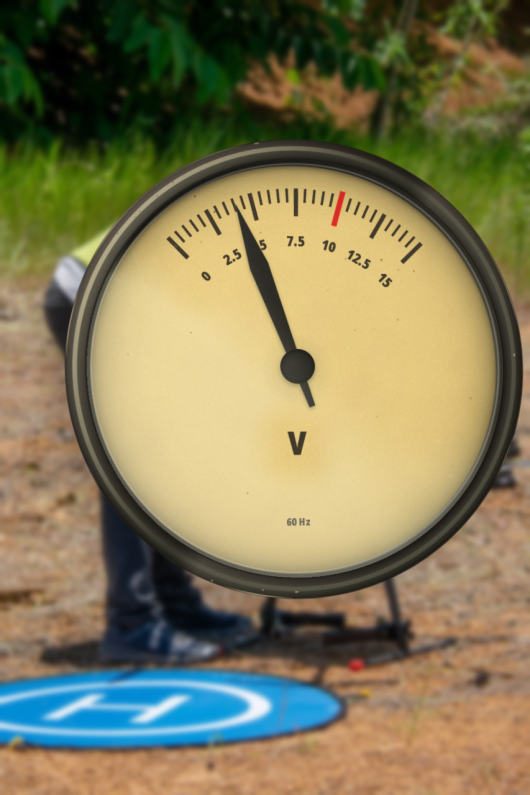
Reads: 4 V
